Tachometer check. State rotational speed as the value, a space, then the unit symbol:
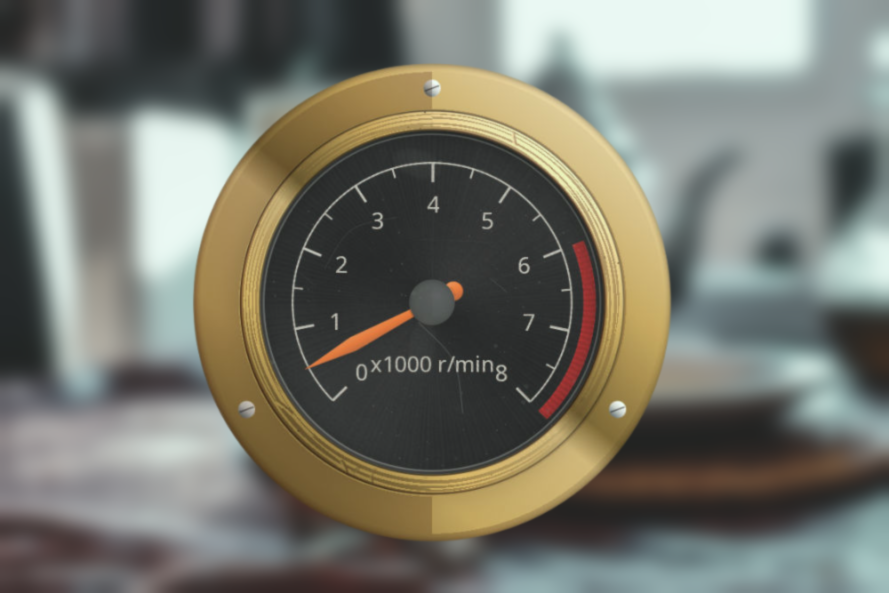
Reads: 500 rpm
